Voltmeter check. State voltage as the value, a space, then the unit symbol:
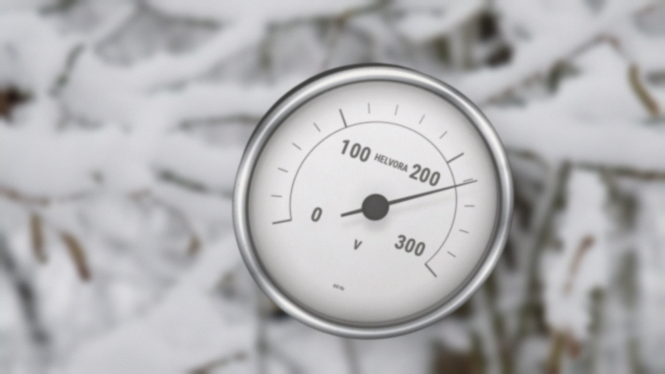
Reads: 220 V
